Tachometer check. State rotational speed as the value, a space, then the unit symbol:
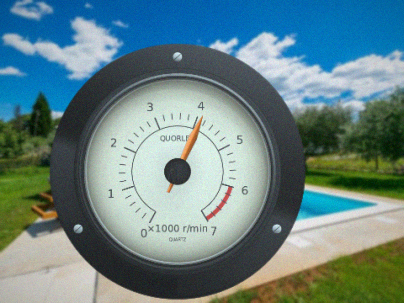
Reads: 4100 rpm
